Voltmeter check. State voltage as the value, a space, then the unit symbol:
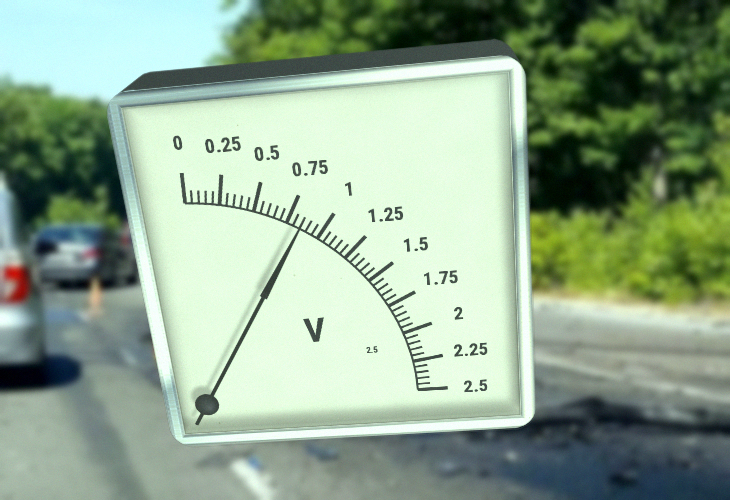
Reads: 0.85 V
